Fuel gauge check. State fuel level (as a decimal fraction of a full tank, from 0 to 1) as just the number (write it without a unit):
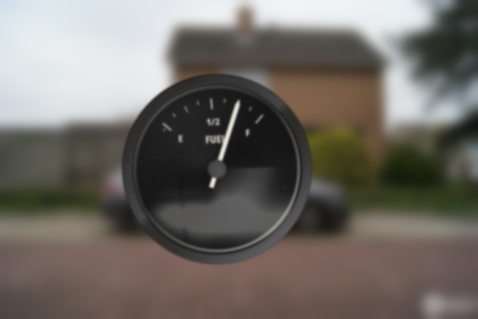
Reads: 0.75
